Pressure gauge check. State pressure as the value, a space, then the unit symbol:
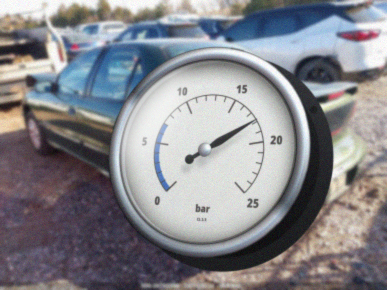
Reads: 18 bar
